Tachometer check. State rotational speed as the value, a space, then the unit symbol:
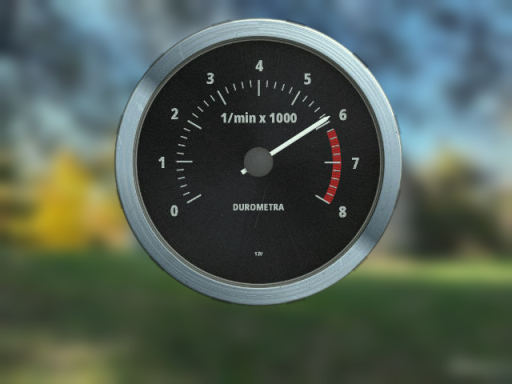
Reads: 5900 rpm
